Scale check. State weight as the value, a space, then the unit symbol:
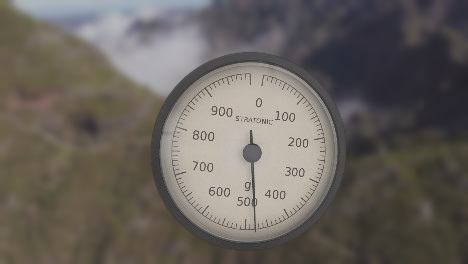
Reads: 480 g
